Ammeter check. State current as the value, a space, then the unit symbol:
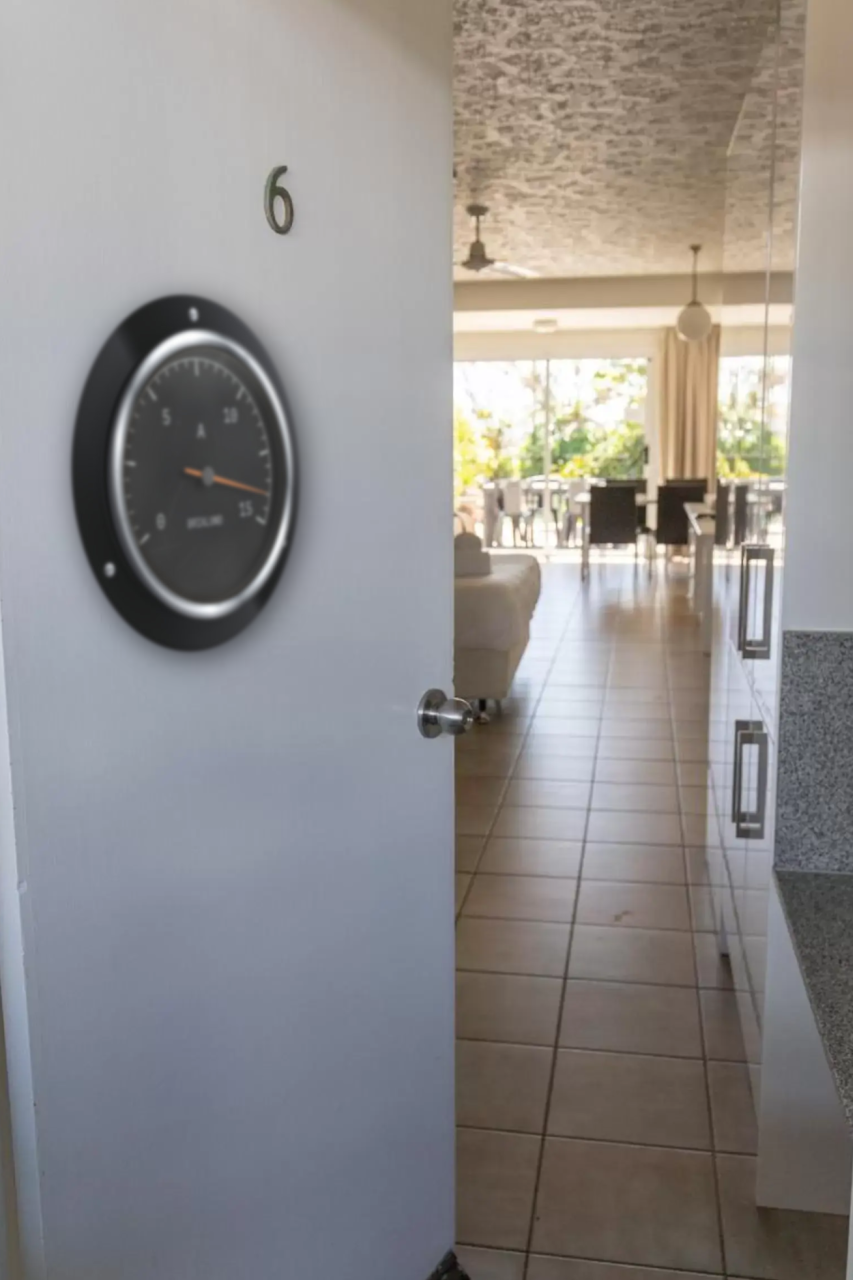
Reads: 14 A
